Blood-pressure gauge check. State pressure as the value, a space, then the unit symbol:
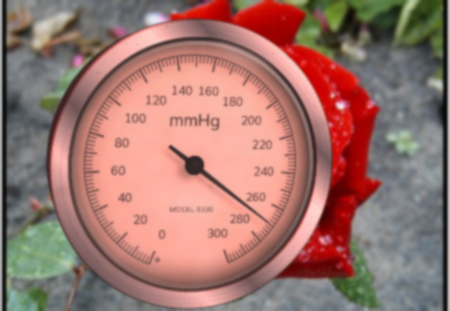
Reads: 270 mmHg
